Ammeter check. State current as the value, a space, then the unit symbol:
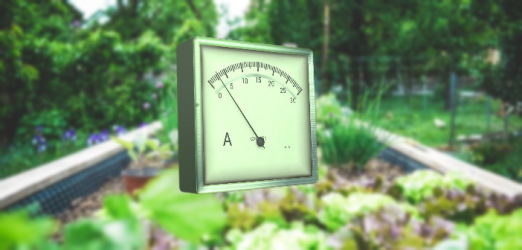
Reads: 2.5 A
